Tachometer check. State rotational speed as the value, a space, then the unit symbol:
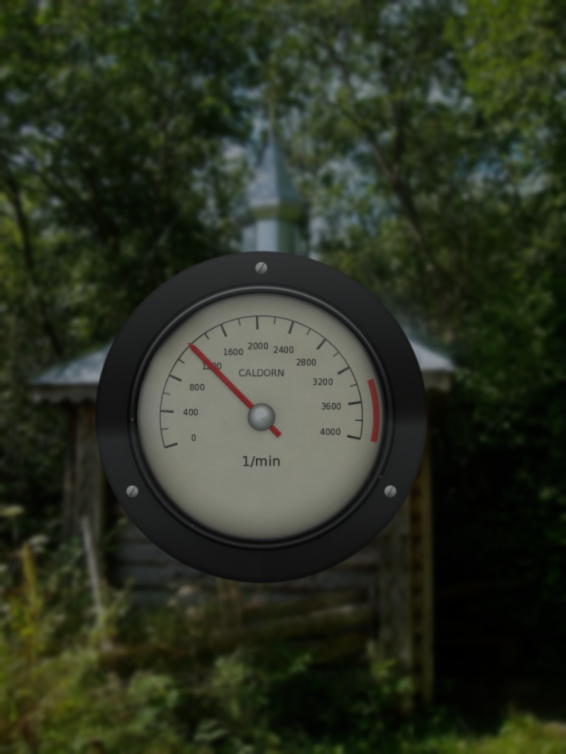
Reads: 1200 rpm
